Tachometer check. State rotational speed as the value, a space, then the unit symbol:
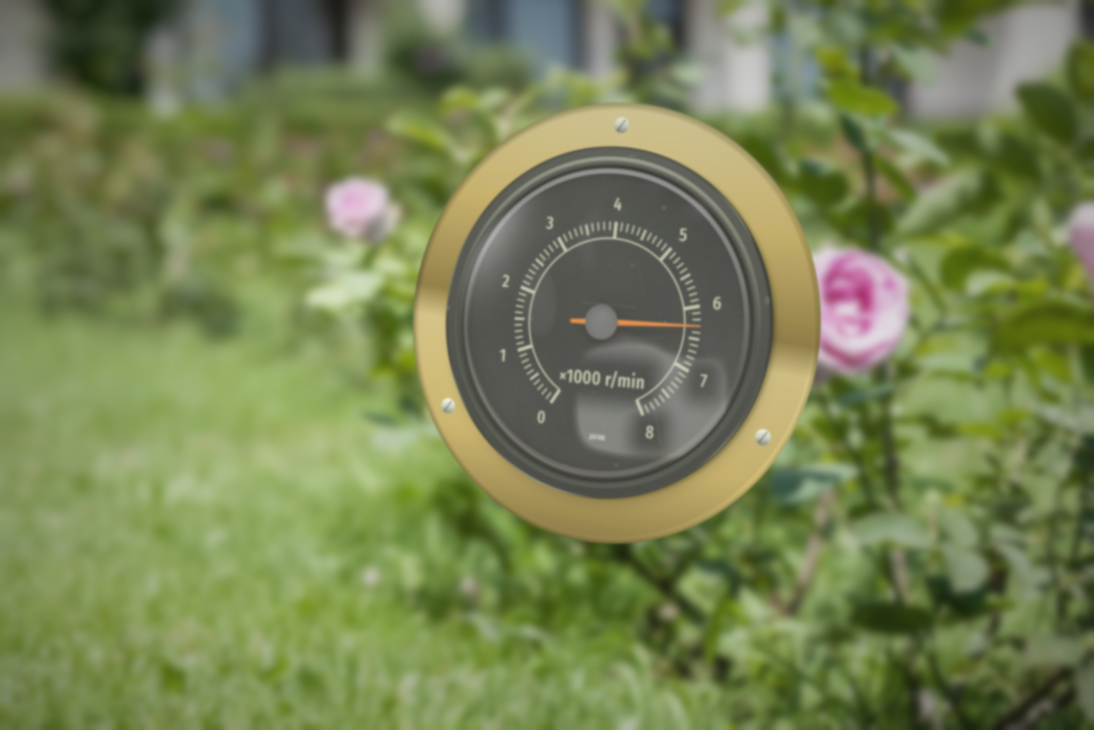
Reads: 6300 rpm
